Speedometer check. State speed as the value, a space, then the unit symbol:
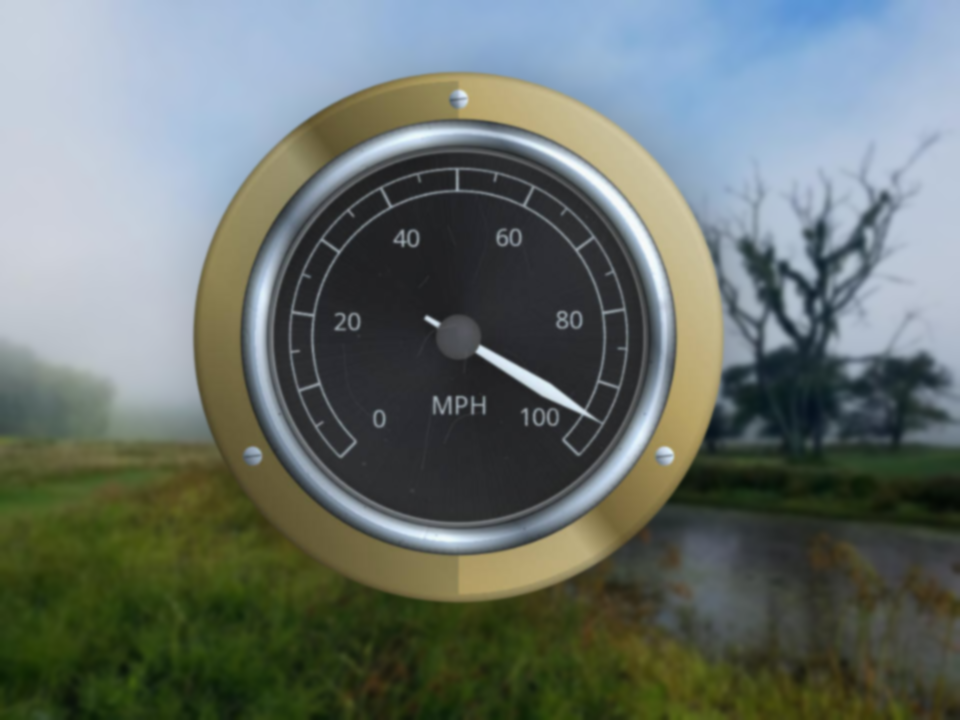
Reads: 95 mph
